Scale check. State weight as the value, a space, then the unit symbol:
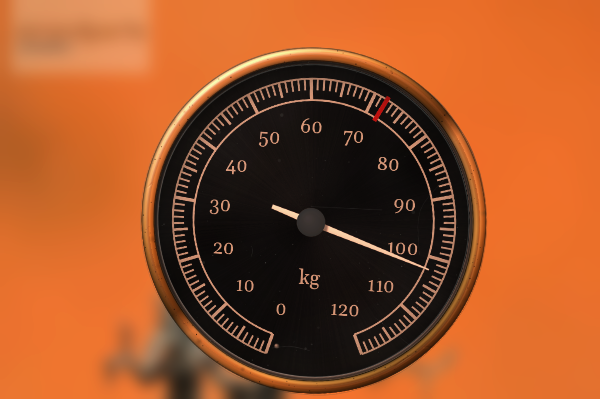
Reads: 102 kg
